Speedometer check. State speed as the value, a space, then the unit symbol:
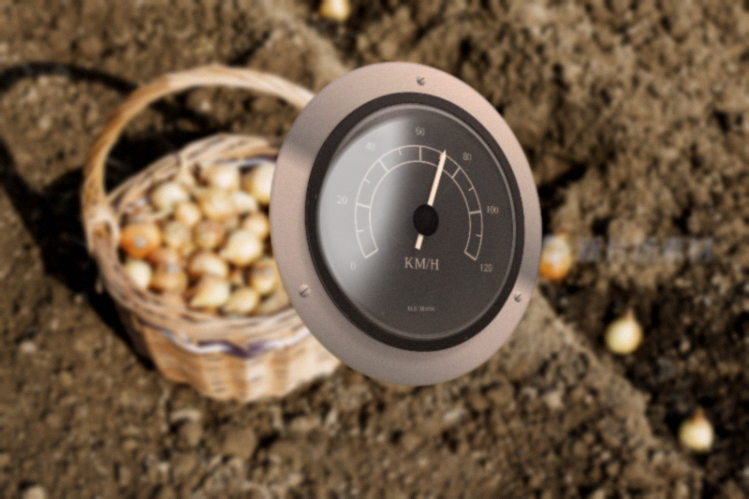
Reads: 70 km/h
